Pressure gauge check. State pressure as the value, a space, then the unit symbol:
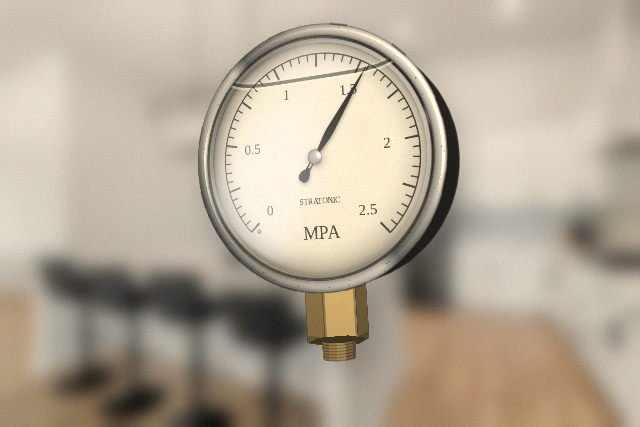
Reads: 1.55 MPa
